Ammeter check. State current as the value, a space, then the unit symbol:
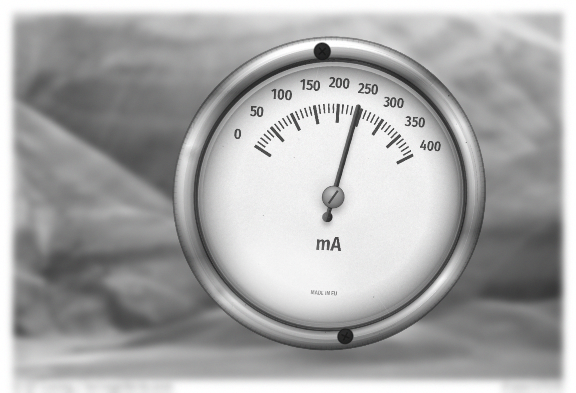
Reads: 240 mA
